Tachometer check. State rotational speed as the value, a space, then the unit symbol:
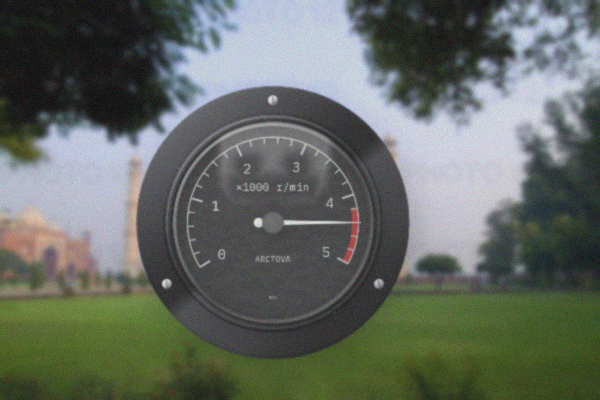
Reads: 4400 rpm
